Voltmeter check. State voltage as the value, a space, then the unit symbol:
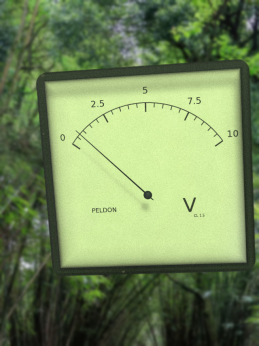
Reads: 0.75 V
